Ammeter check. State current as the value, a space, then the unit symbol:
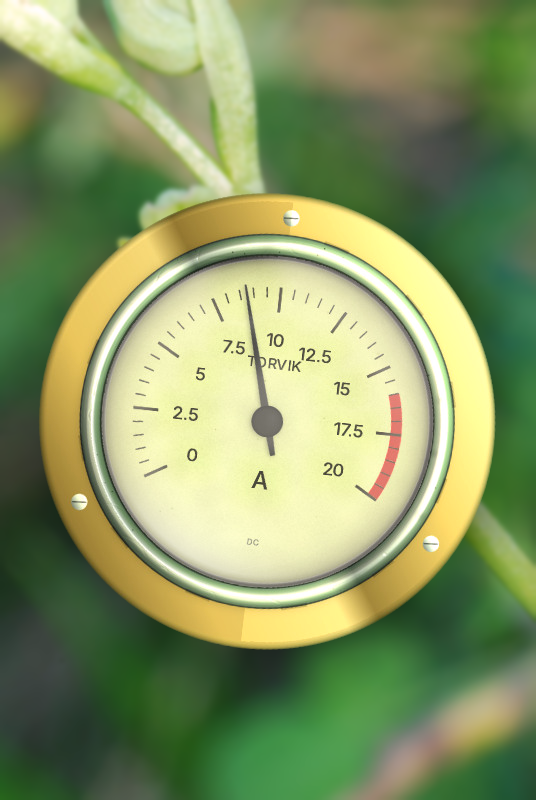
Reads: 8.75 A
